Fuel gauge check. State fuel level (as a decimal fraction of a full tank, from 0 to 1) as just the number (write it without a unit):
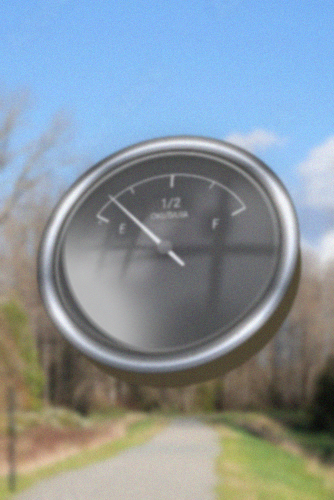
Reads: 0.125
